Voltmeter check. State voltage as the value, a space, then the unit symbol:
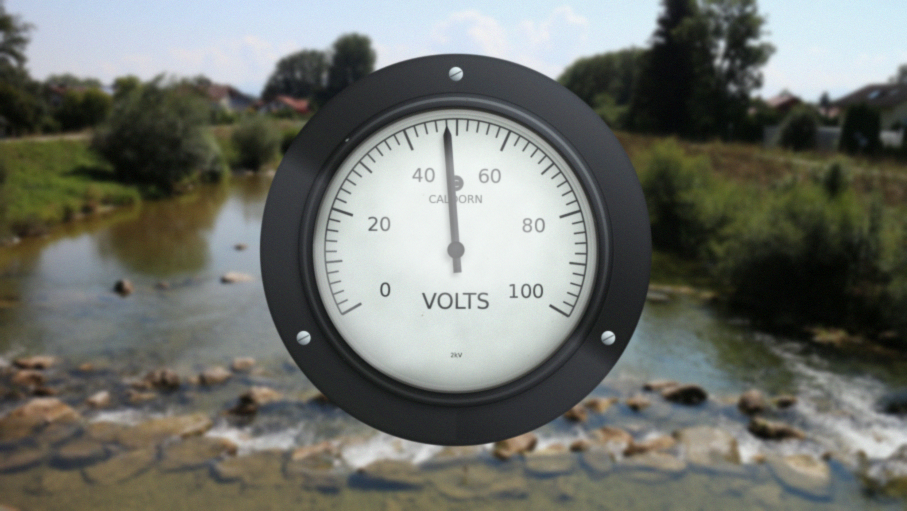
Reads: 48 V
